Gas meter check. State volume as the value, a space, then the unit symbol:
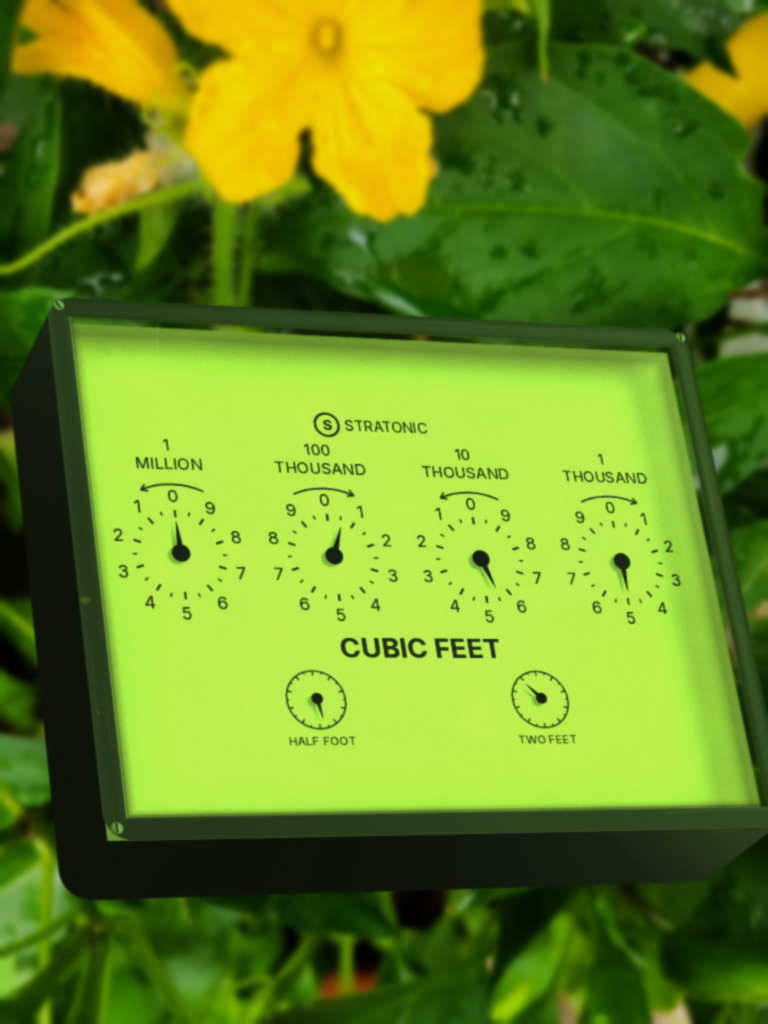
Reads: 5500 ft³
